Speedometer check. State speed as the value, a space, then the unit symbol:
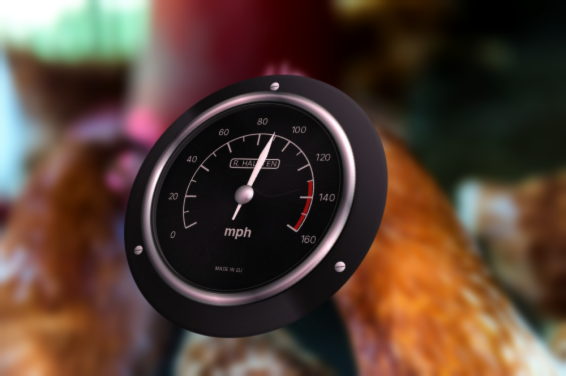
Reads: 90 mph
